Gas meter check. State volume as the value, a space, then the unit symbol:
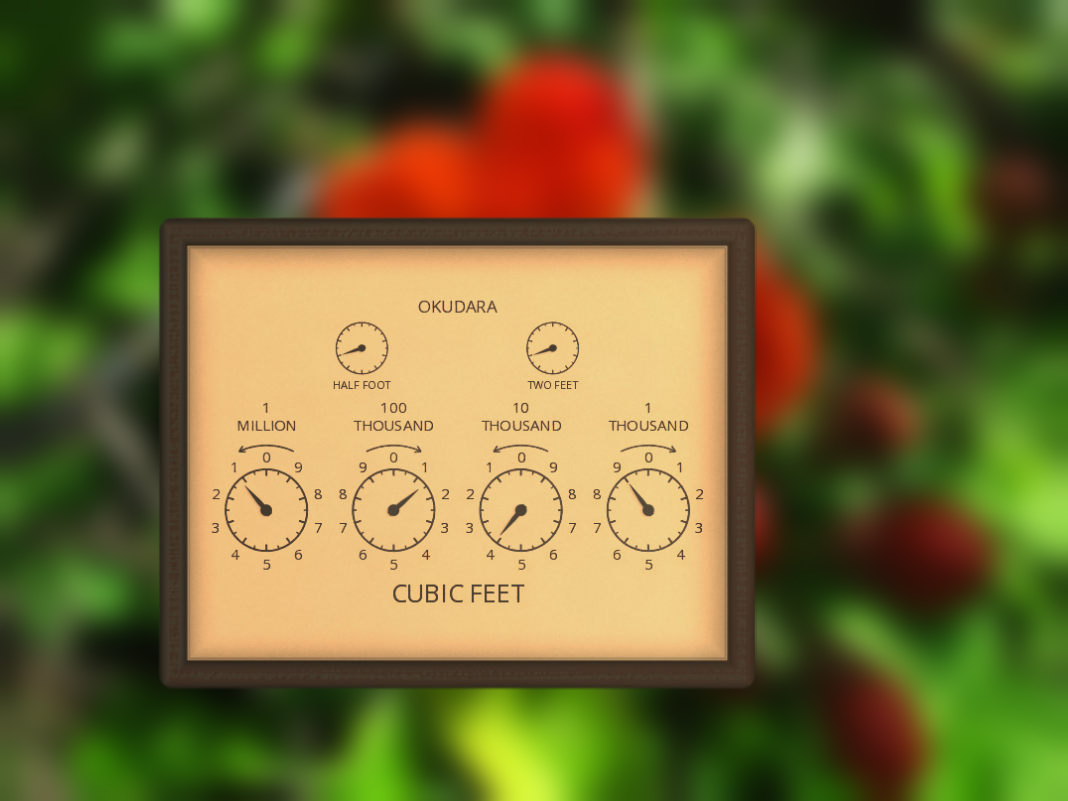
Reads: 113900 ft³
